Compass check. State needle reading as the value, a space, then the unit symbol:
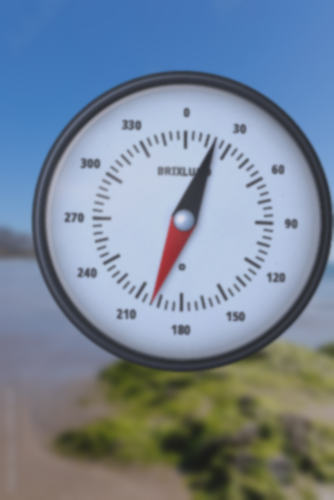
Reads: 200 °
